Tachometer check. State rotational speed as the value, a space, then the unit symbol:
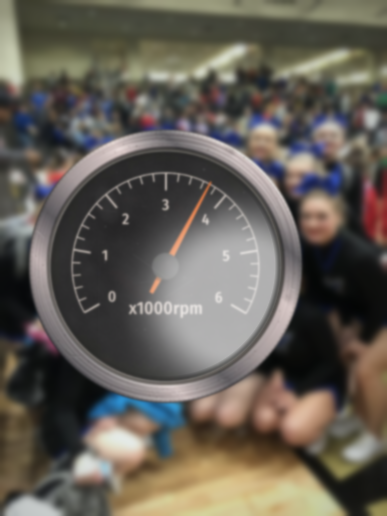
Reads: 3700 rpm
